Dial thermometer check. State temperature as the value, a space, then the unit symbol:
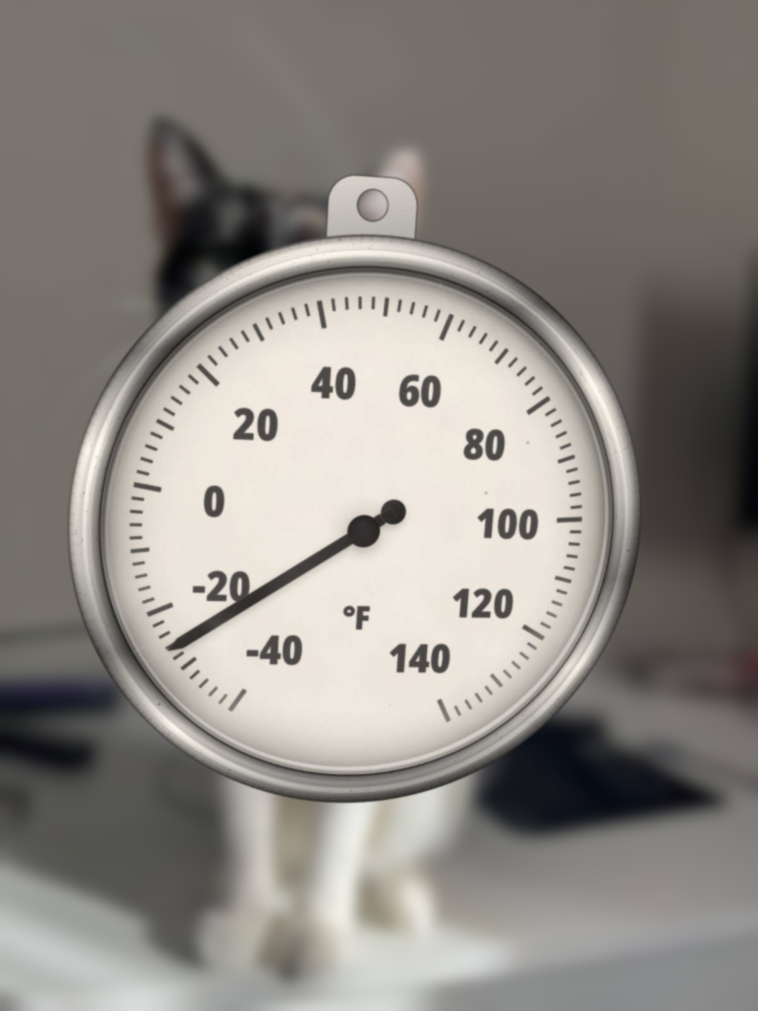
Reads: -26 °F
